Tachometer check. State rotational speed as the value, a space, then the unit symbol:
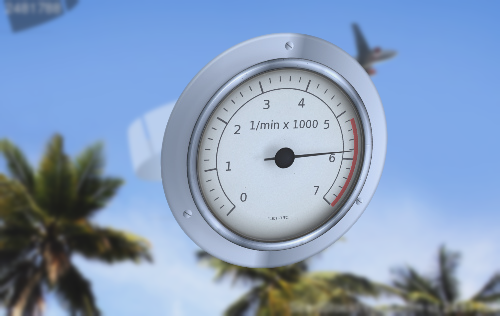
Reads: 5800 rpm
